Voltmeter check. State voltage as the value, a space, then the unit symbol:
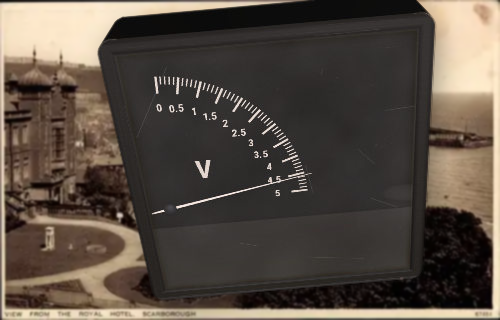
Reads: 4.5 V
